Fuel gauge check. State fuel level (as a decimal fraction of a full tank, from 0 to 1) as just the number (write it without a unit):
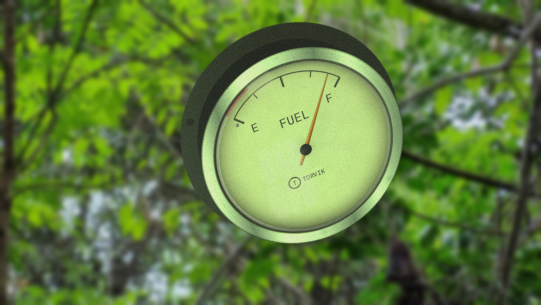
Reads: 0.875
